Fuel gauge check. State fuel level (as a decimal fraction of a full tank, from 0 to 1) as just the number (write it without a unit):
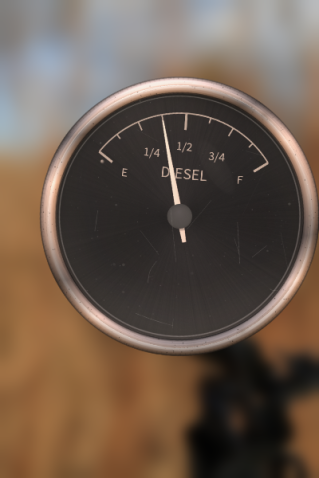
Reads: 0.375
